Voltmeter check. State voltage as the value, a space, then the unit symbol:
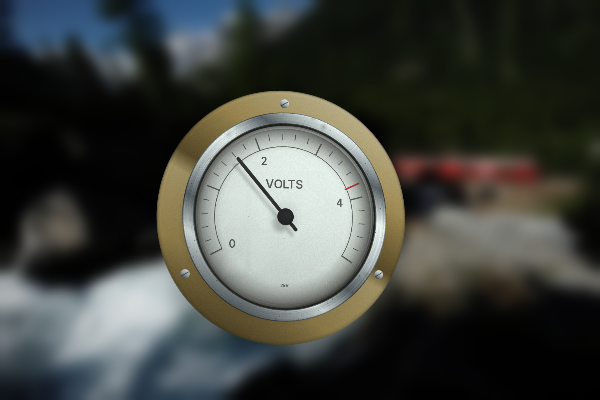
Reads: 1.6 V
